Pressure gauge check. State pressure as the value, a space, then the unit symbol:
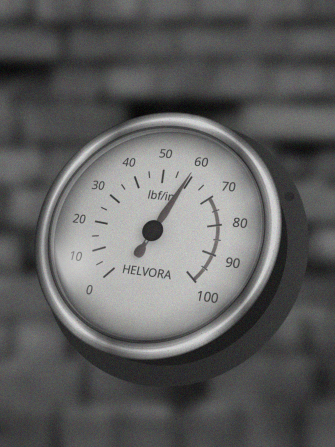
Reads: 60 psi
